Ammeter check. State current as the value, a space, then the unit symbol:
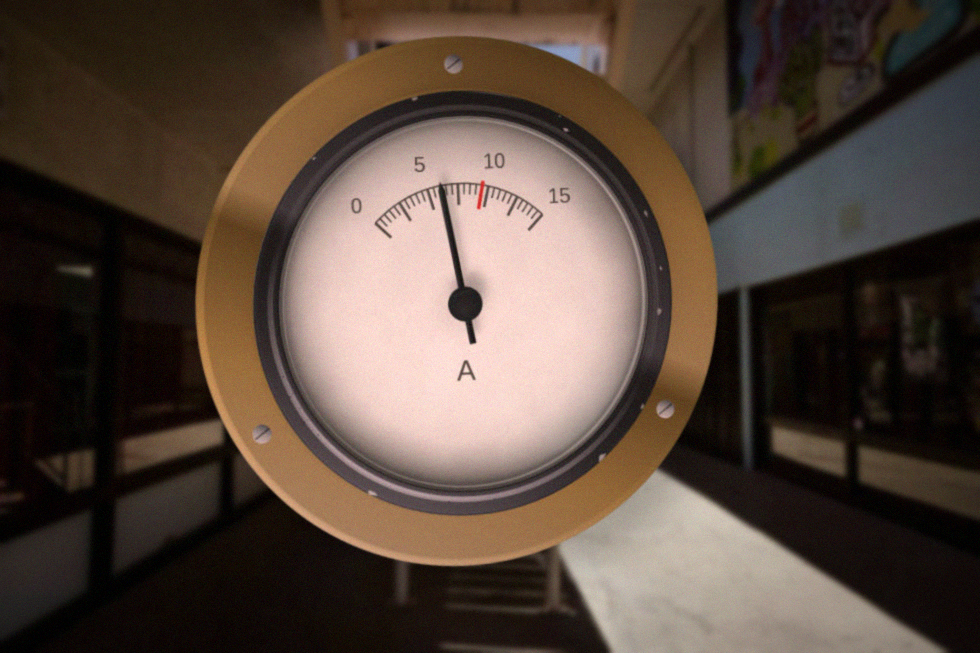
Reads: 6 A
